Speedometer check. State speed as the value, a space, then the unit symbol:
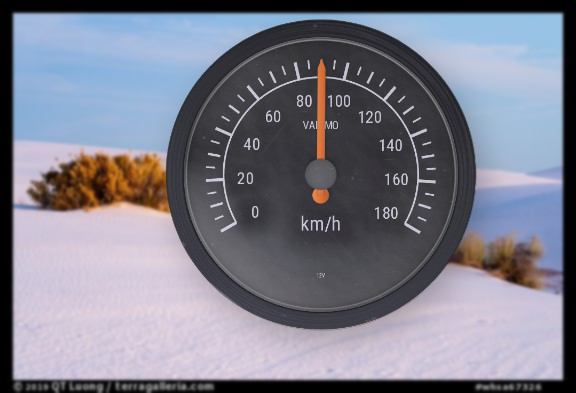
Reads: 90 km/h
